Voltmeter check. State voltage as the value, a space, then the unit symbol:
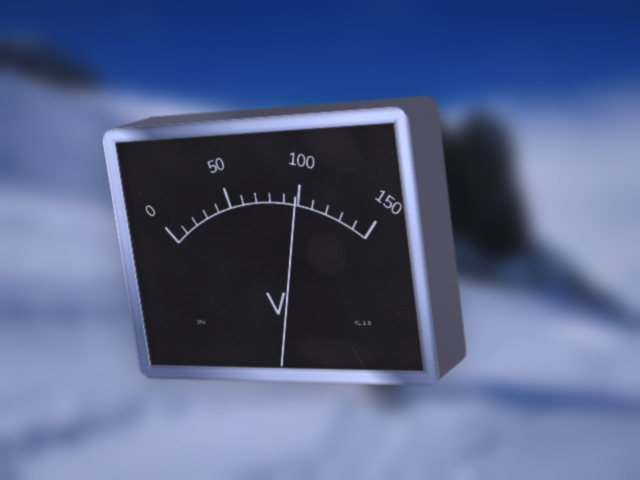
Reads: 100 V
